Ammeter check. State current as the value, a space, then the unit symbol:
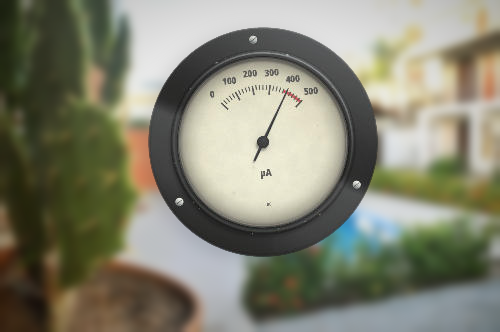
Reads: 400 µA
